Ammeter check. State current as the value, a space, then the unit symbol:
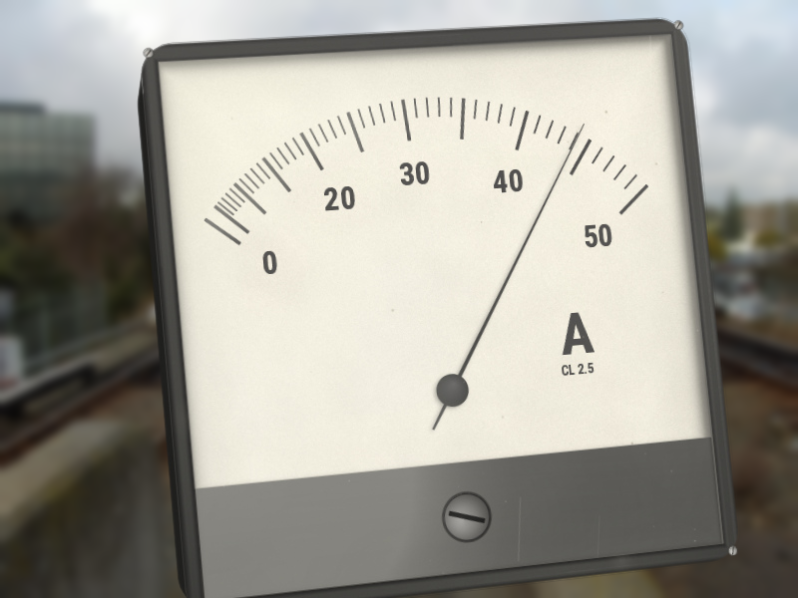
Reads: 44 A
